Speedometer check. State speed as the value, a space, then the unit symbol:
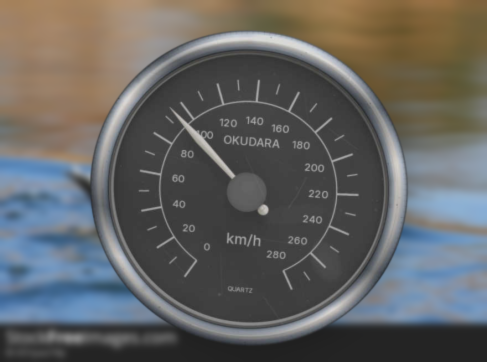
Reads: 95 km/h
